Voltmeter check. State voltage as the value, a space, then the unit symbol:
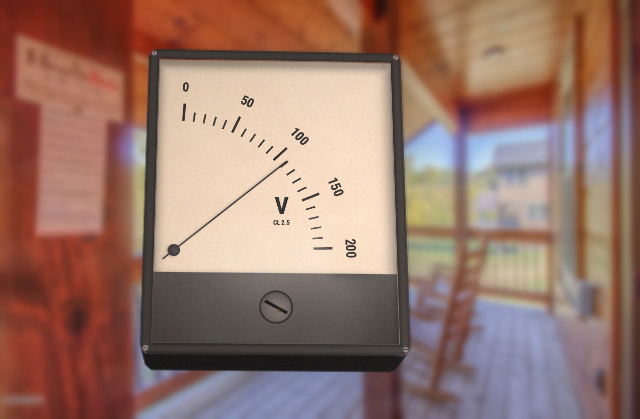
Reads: 110 V
